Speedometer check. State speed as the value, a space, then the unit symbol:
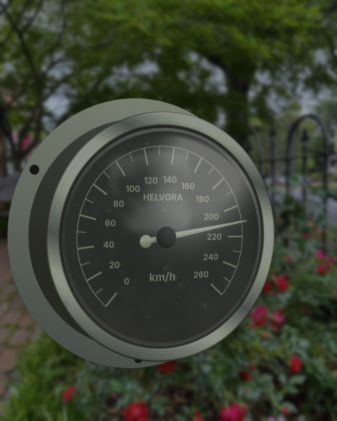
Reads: 210 km/h
